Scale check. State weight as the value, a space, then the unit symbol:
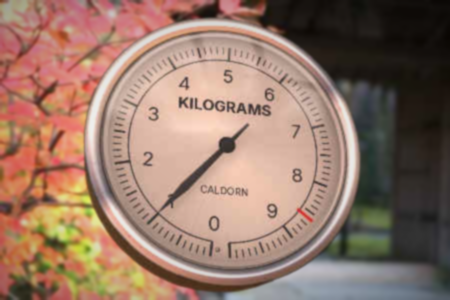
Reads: 1 kg
